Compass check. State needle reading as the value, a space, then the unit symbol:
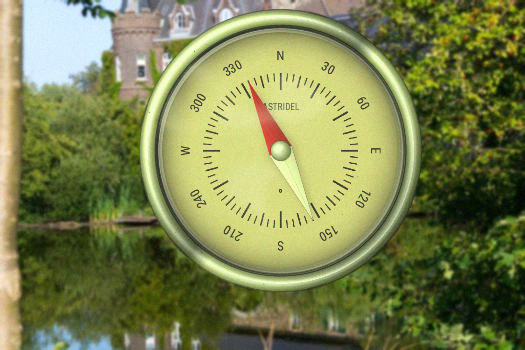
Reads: 335 °
